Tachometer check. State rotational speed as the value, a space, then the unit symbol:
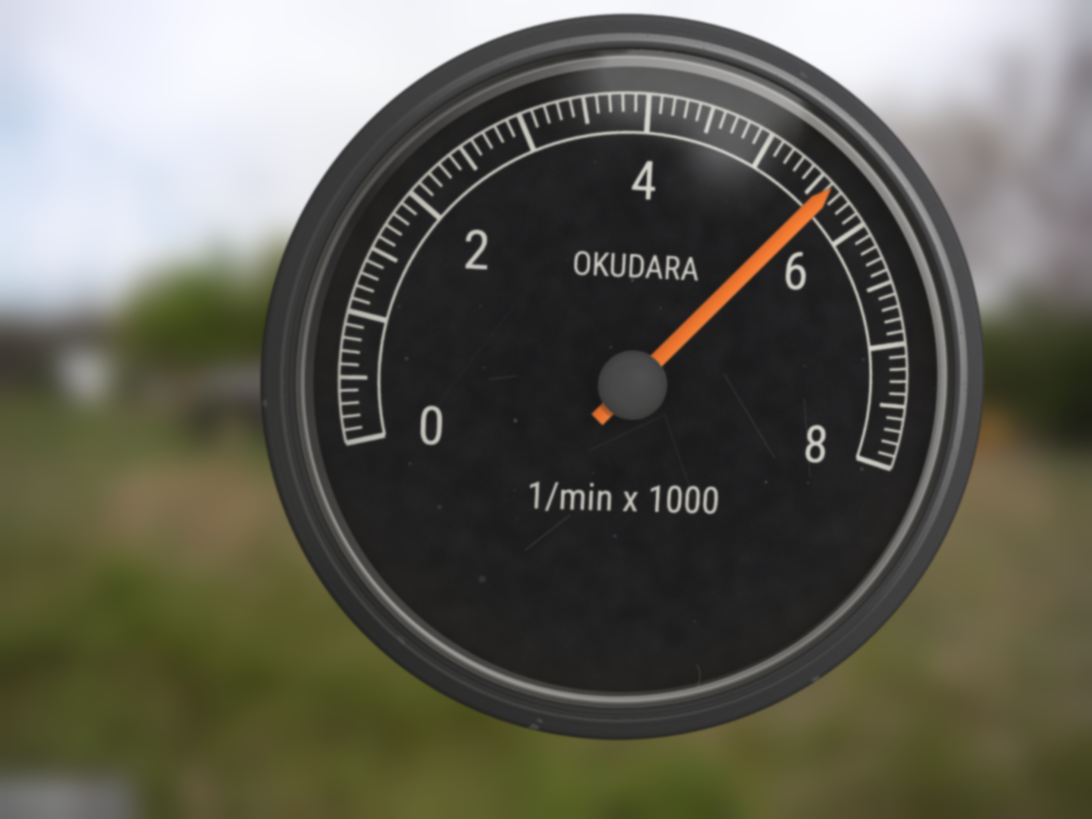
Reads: 5600 rpm
